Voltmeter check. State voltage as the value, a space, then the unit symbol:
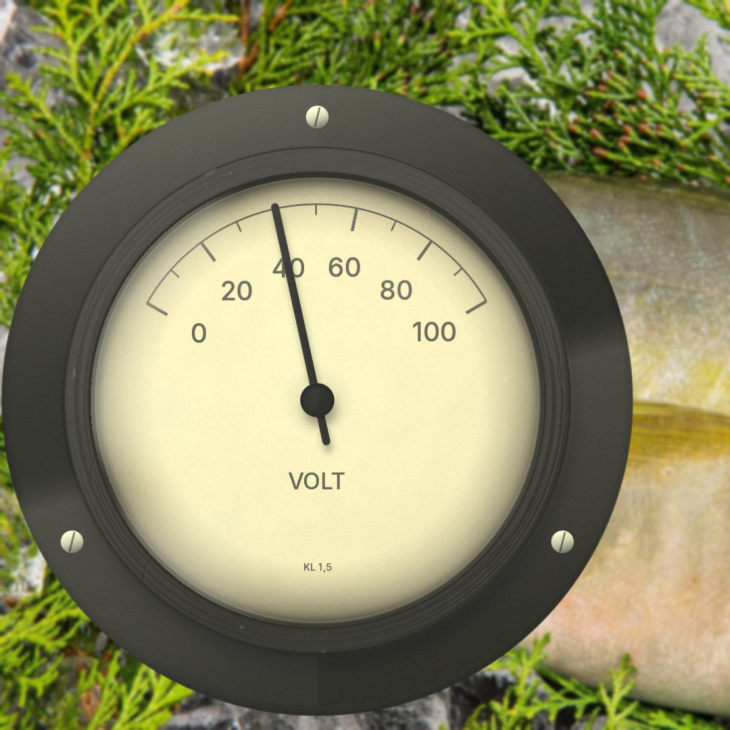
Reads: 40 V
